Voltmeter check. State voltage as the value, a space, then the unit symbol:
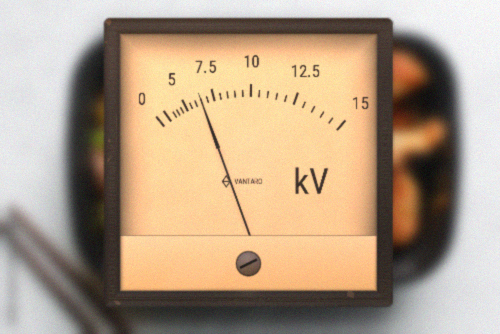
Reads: 6.5 kV
